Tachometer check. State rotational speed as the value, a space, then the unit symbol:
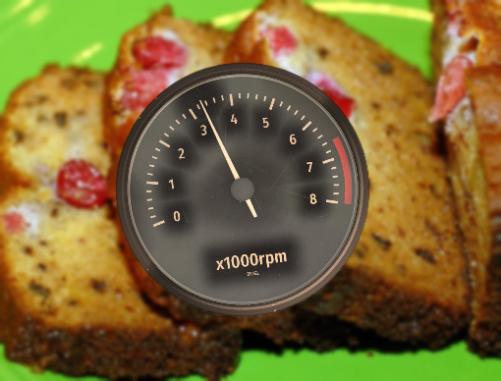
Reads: 3300 rpm
